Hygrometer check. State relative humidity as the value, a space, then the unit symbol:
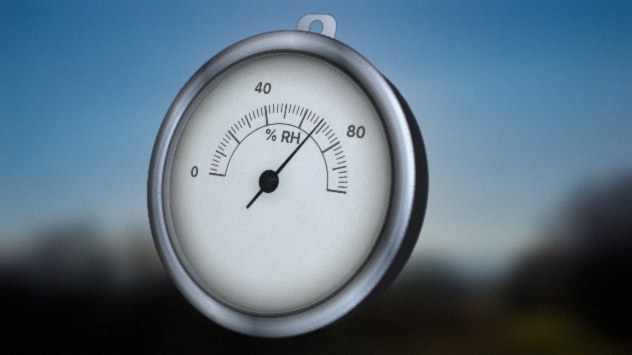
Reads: 70 %
